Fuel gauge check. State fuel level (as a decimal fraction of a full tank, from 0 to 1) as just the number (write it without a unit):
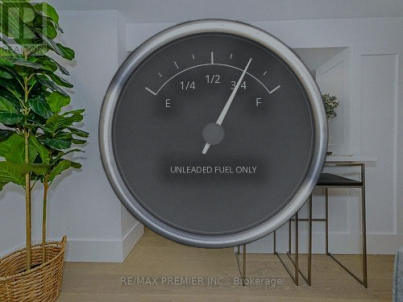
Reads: 0.75
